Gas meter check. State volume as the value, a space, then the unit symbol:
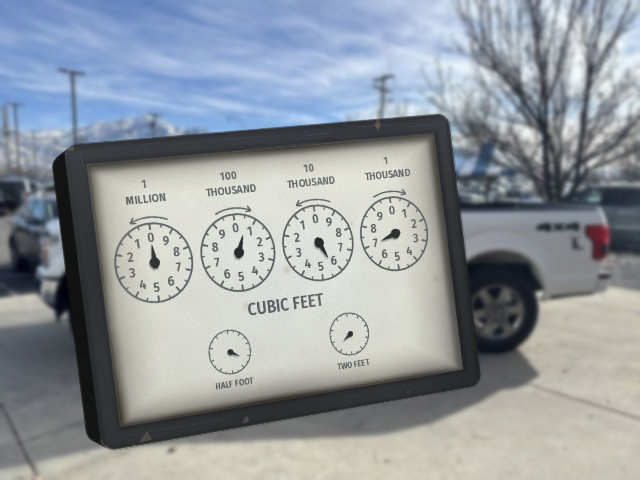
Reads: 5700 ft³
